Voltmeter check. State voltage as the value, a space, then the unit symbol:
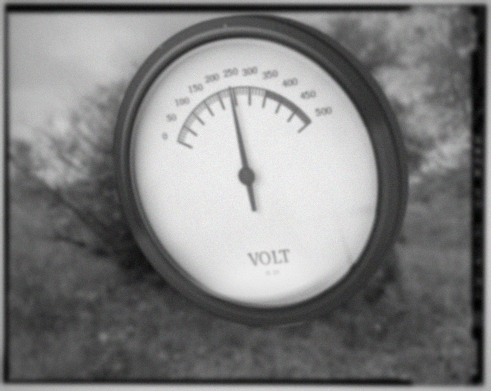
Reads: 250 V
